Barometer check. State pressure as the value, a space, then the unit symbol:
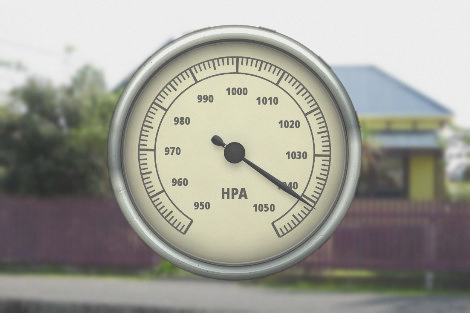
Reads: 1041 hPa
